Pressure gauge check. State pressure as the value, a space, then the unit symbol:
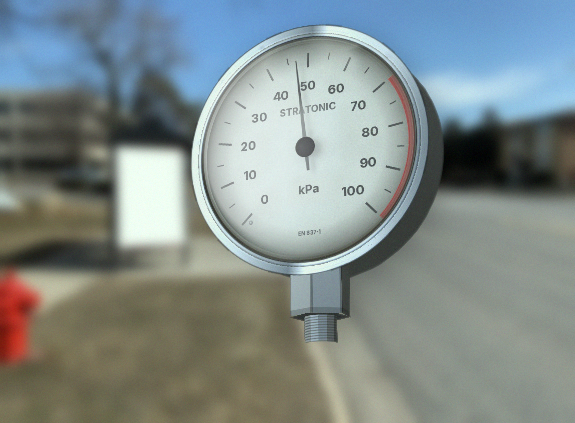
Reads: 47.5 kPa
